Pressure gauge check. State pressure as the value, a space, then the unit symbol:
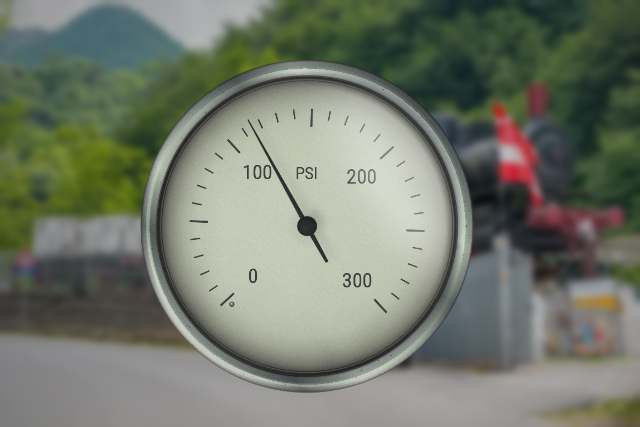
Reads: 115 psi
